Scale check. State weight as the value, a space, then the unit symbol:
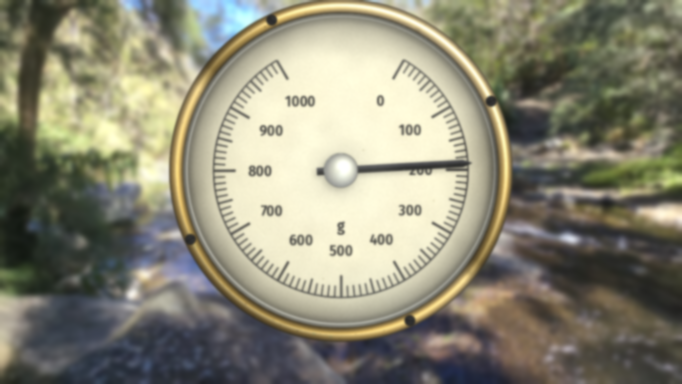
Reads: 190 g
